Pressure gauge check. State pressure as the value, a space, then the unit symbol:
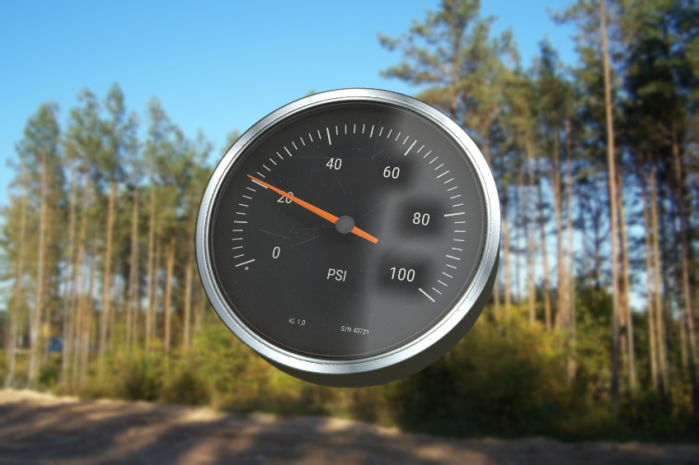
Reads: 20 psi
